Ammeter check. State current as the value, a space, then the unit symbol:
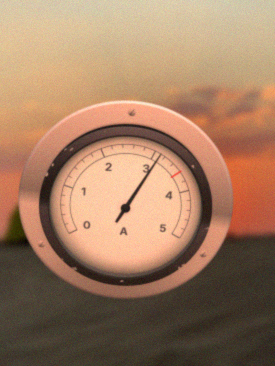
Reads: 3.1 A
